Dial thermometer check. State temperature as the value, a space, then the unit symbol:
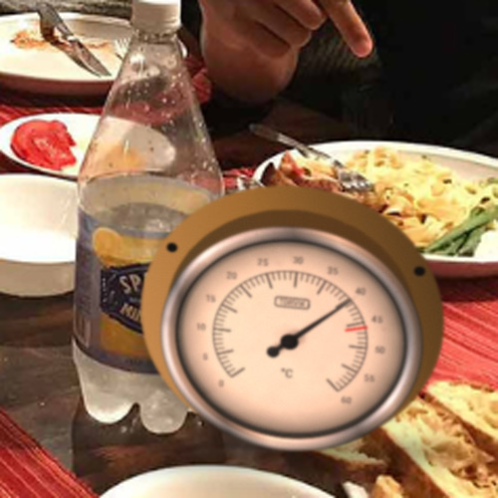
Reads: 40 °C
